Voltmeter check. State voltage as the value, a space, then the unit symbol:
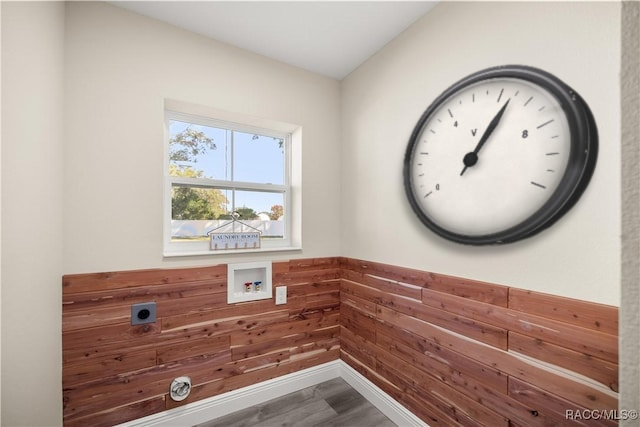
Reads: 6.5 V
